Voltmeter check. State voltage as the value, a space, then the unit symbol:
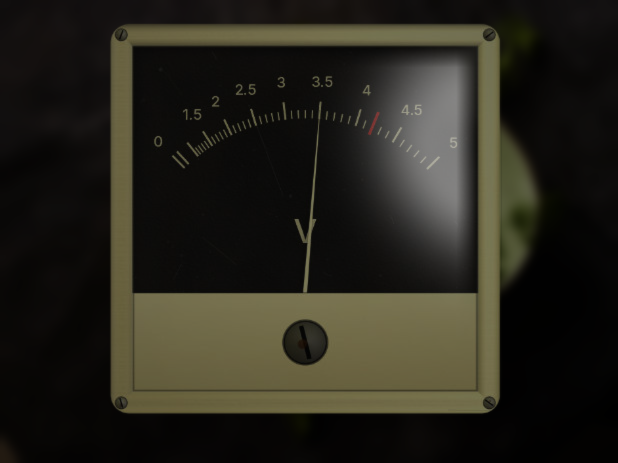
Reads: 3.5 V
